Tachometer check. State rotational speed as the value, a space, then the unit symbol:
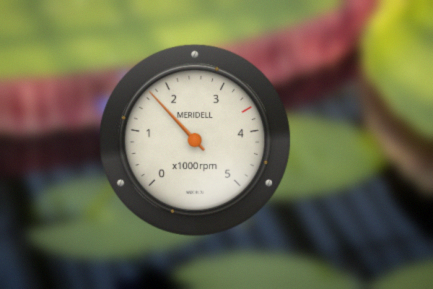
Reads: 1700 rpm
